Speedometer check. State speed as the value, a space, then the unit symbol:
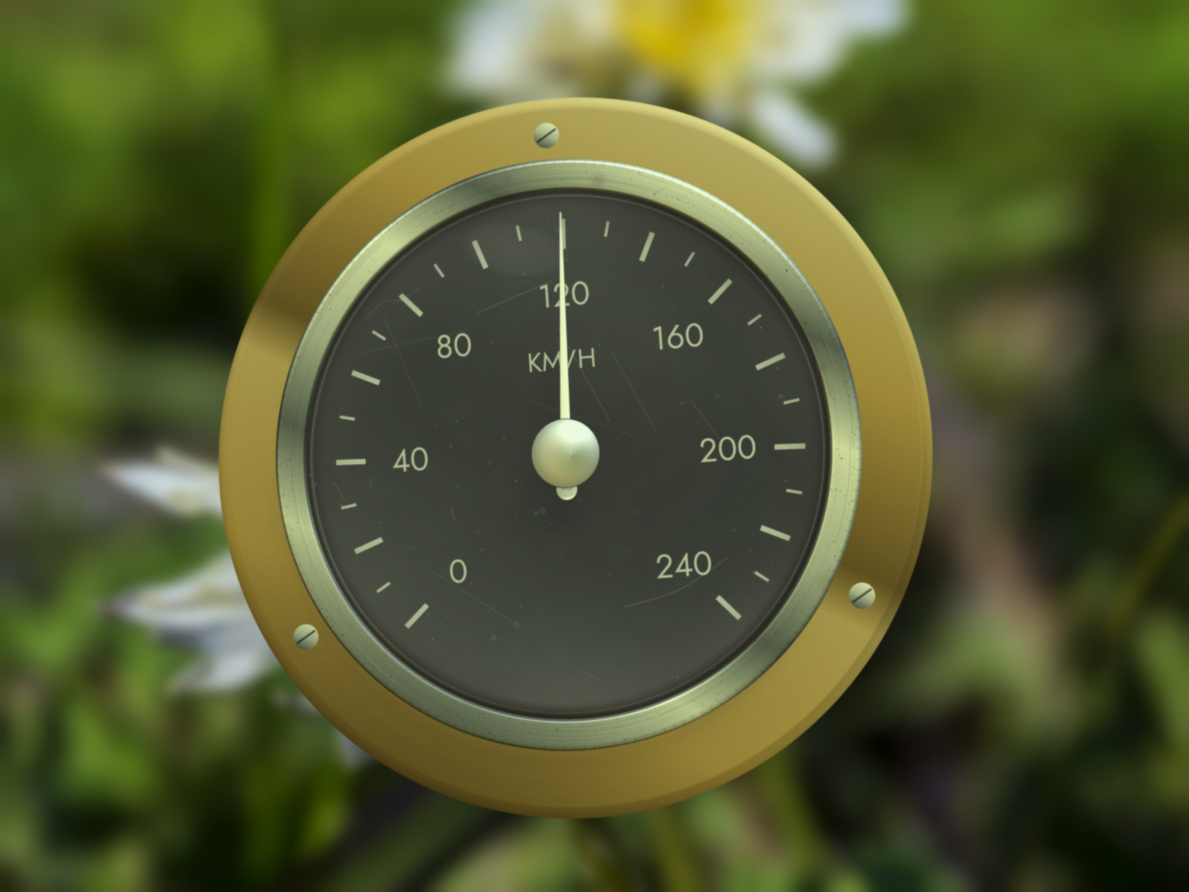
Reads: 120 km/h
